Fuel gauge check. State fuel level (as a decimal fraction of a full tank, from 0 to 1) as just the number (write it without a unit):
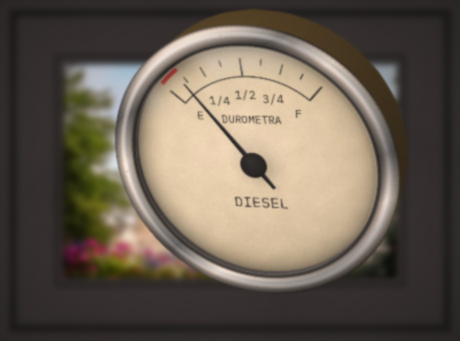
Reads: 0.125
